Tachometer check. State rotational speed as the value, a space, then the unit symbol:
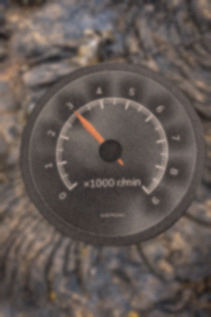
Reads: 3000 rpm
